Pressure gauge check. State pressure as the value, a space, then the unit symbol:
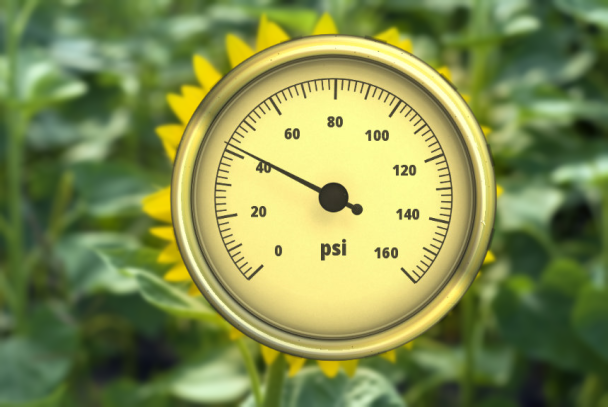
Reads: 42 psi
